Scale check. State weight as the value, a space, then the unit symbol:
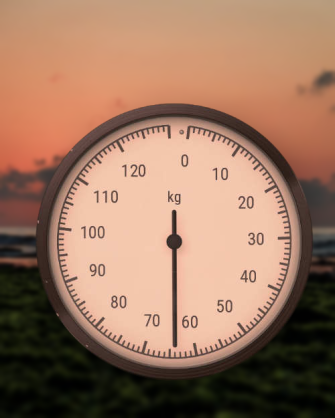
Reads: 64 kg
